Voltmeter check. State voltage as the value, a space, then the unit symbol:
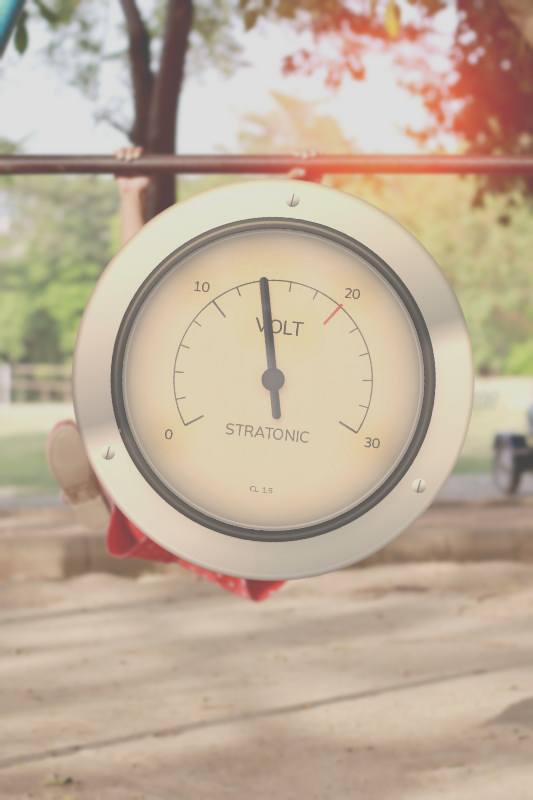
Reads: 14 V
